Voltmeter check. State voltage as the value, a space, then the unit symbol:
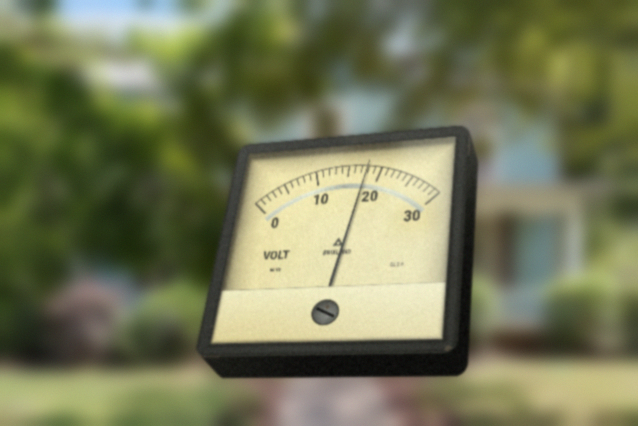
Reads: 18 V
